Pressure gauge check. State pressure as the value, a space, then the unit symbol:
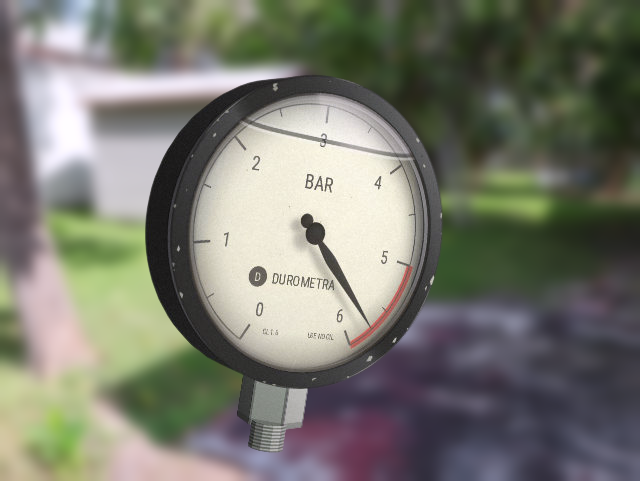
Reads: 5.75 bar
